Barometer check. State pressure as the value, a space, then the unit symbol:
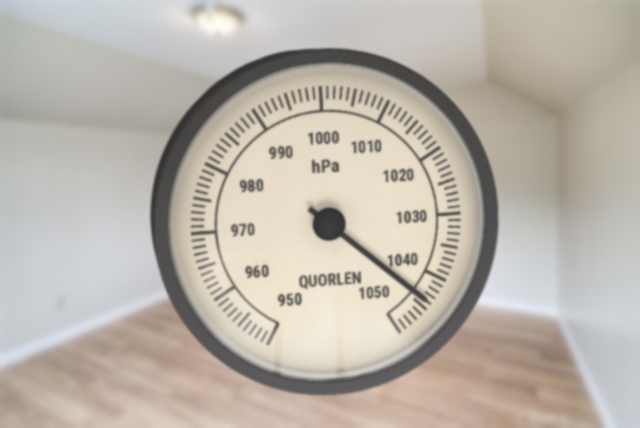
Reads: 1044 hPa
